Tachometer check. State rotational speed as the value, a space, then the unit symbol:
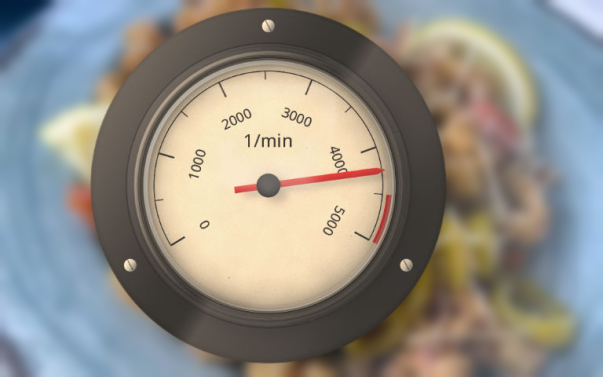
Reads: 4250 rpm
